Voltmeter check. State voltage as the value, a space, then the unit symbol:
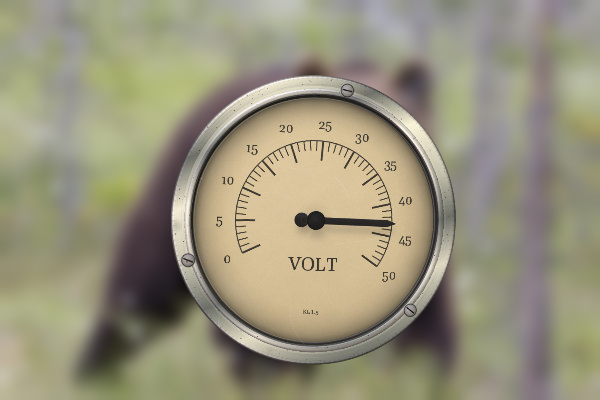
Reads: 43 V
